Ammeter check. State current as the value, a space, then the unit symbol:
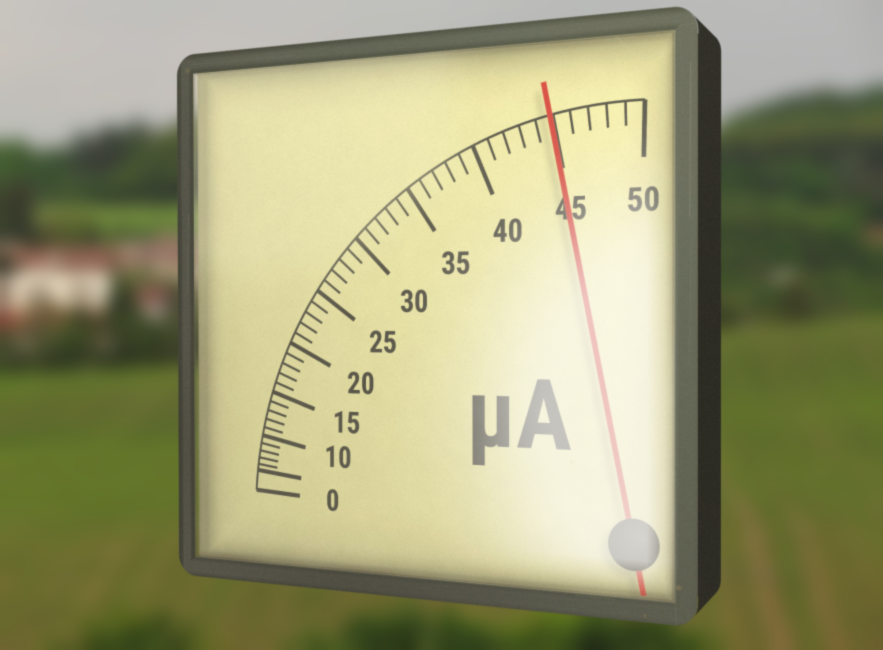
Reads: 45 µA
